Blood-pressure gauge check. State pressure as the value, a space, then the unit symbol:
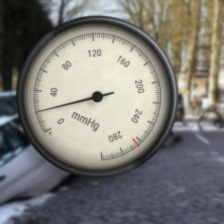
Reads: 20 mmHg
